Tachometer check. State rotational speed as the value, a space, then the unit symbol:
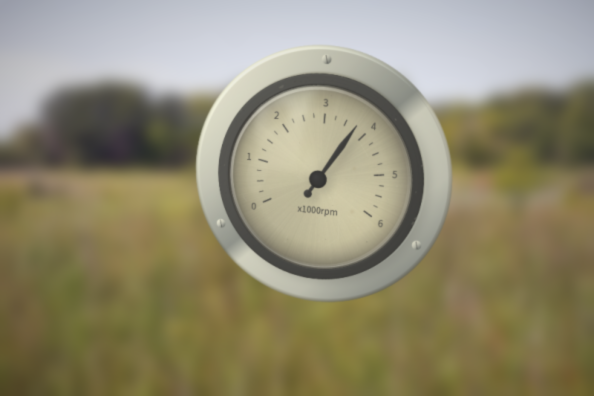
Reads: 3750 rpm
